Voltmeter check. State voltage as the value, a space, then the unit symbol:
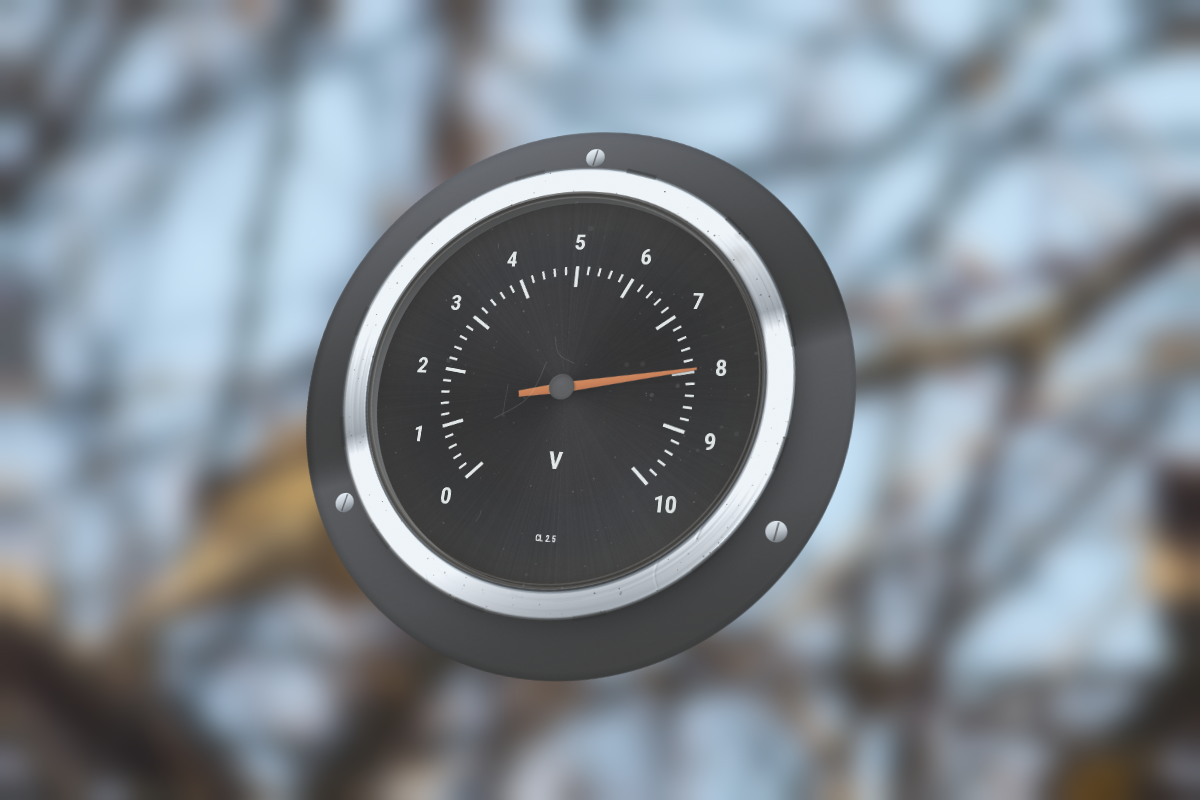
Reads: 8 V
